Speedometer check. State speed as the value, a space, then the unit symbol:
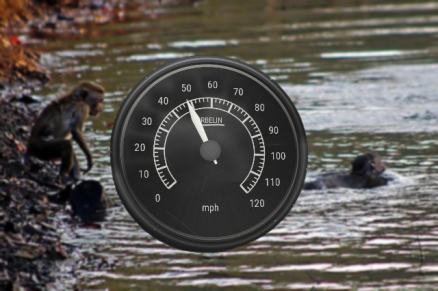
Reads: 48 mph
